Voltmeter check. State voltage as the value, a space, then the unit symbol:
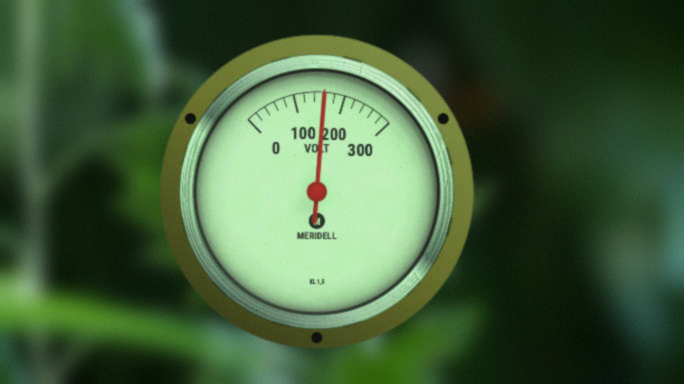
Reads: 160 V
